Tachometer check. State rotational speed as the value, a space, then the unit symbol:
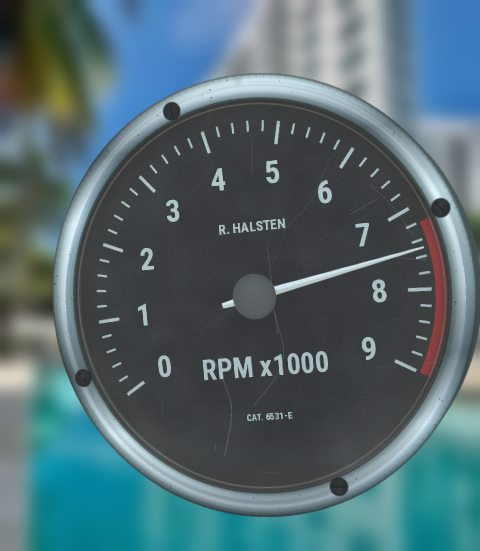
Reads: 7500 rpm
